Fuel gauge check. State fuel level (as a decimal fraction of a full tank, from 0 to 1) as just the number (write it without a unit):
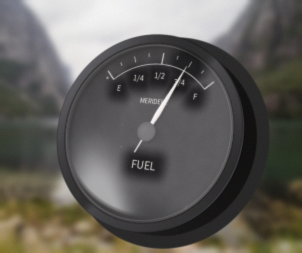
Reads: 0.75
